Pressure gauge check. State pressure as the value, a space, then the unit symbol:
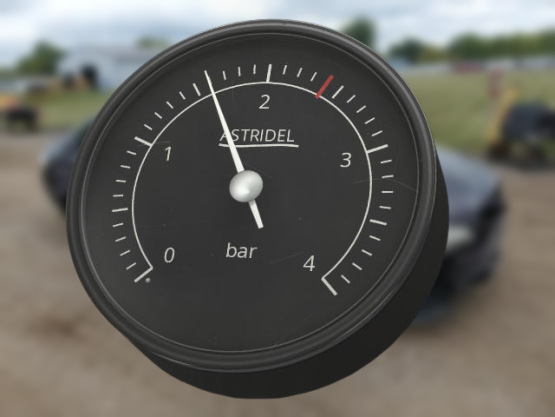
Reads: 1.6 bar
